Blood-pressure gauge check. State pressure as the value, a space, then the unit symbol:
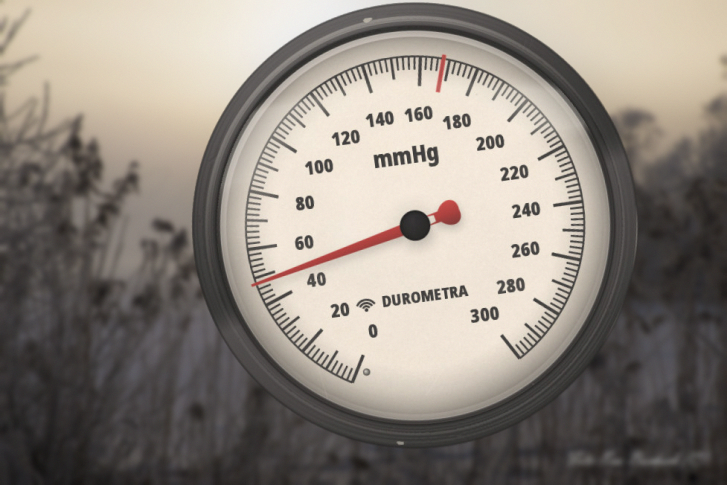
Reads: 48 mmHg
